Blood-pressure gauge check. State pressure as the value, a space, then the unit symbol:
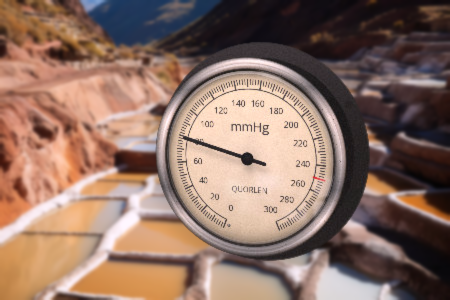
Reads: 80 mmHg
